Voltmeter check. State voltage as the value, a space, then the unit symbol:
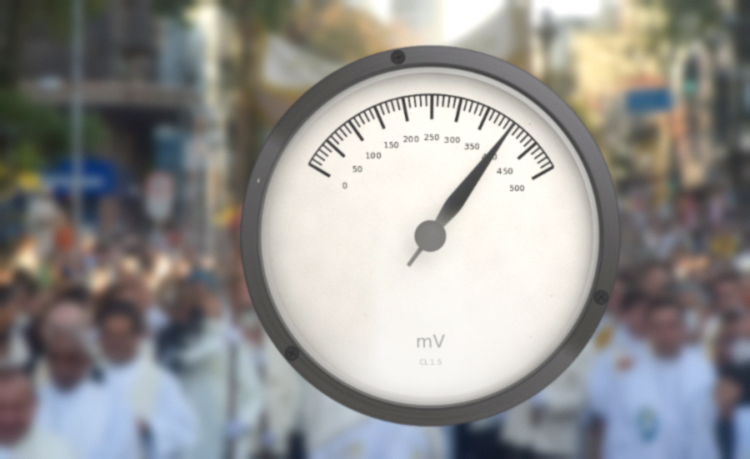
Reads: 400 mV
